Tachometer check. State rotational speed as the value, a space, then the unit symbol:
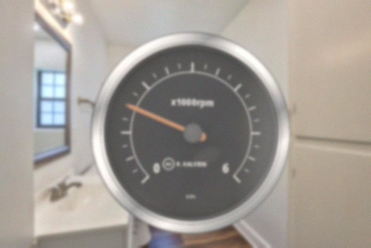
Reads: 1500 rpm
